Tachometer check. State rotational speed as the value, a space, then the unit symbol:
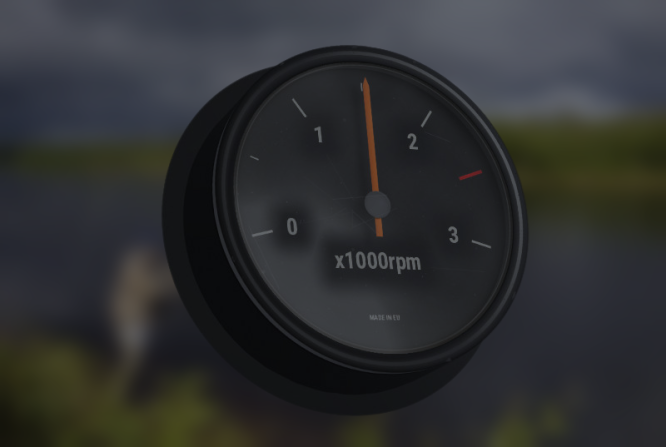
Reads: 1500 rpm
